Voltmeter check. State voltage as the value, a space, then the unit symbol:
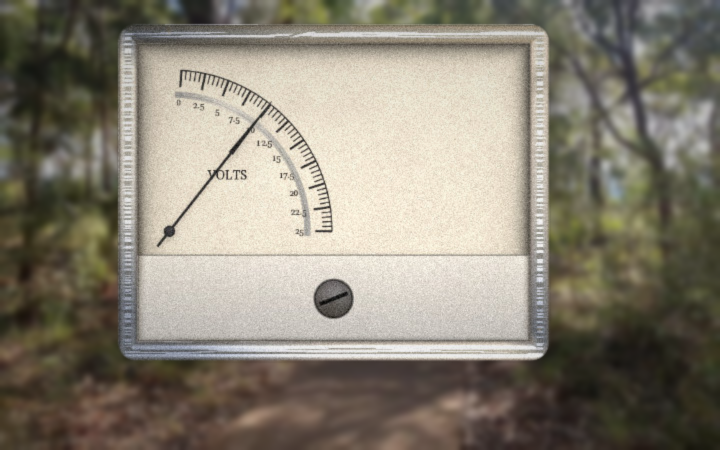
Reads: 10 V
